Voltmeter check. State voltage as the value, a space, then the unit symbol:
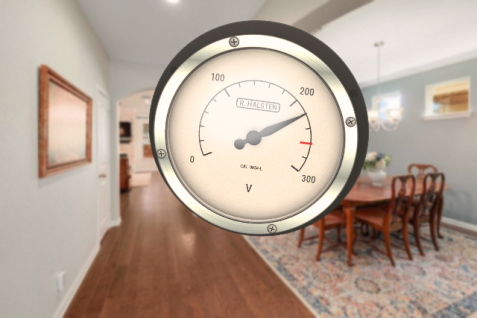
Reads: 220 V
